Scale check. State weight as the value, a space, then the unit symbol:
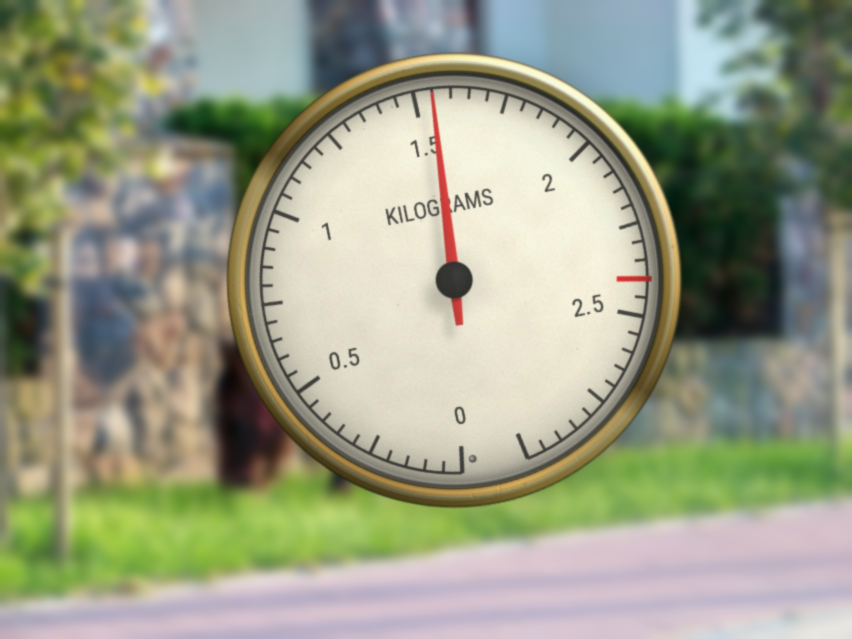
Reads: 1.55 kg
